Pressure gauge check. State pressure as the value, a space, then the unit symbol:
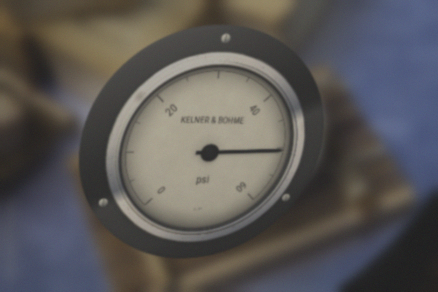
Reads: 50 psi
